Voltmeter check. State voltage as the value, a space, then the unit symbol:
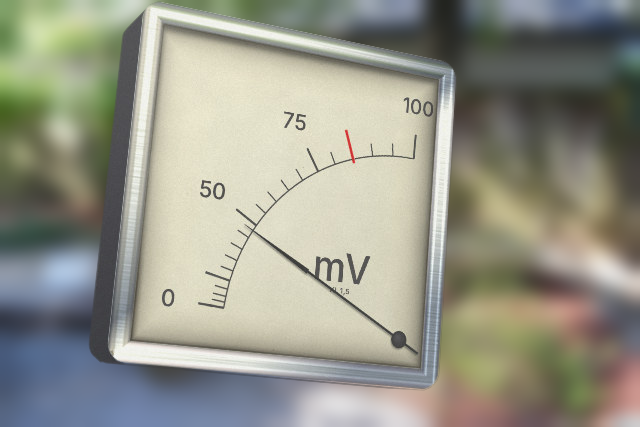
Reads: 47.5 mV
